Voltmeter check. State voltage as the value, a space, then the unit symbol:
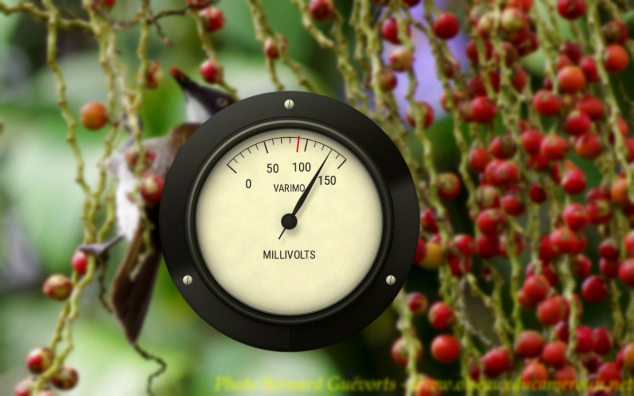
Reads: 130 mV
